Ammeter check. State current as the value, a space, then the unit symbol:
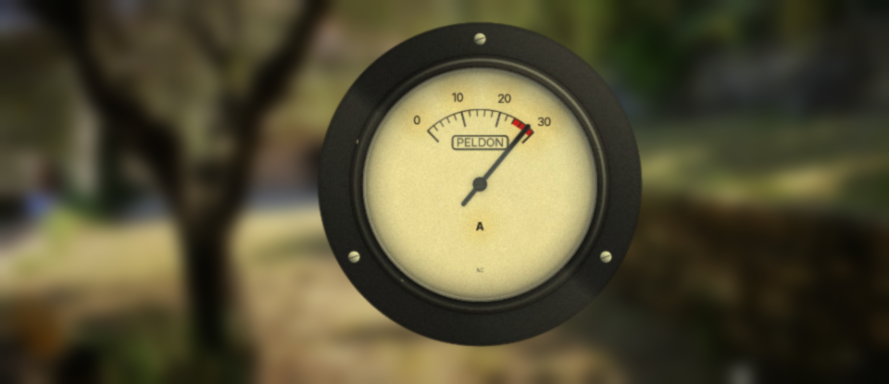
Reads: 28 A
